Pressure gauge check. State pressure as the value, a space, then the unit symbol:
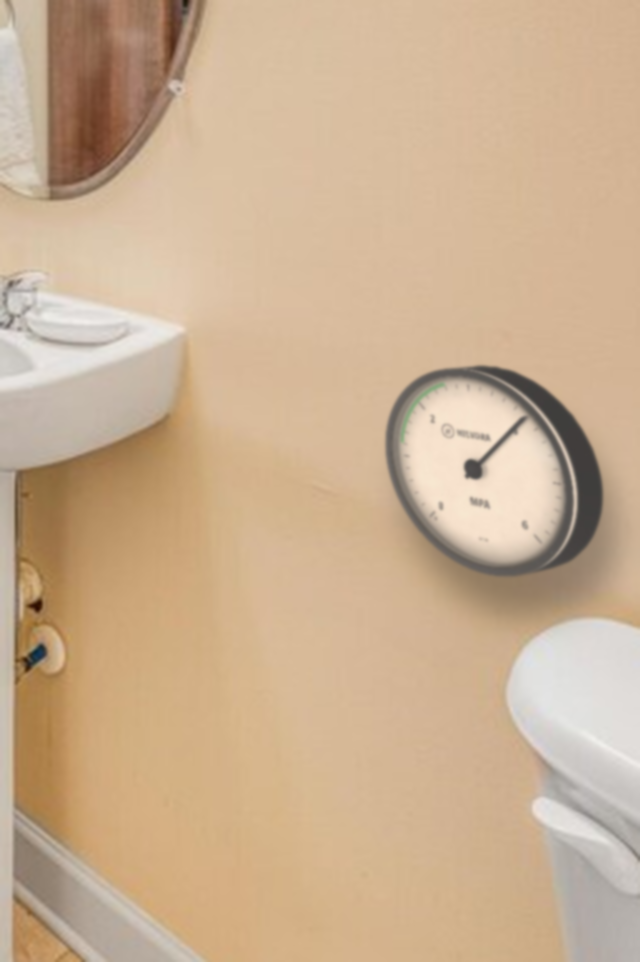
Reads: 4 MPa
